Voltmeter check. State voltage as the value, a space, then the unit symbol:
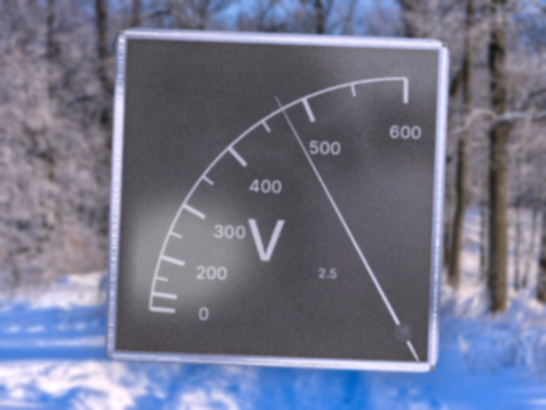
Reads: 475 V
